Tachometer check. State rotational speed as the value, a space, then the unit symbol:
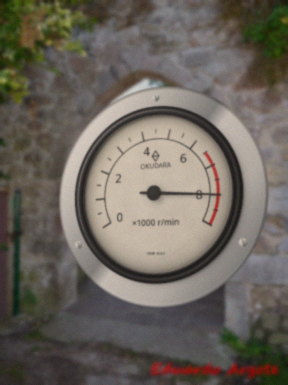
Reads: 8000 rpm
